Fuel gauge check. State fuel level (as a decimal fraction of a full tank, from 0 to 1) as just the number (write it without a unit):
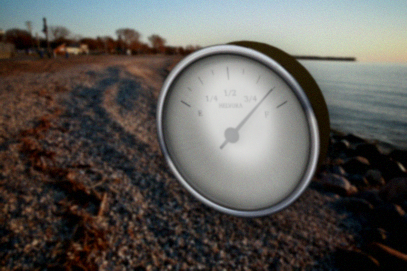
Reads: 0.875
